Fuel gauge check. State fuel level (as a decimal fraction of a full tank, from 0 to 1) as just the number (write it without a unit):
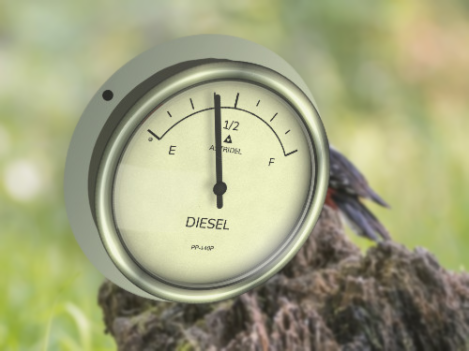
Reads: 0.375
